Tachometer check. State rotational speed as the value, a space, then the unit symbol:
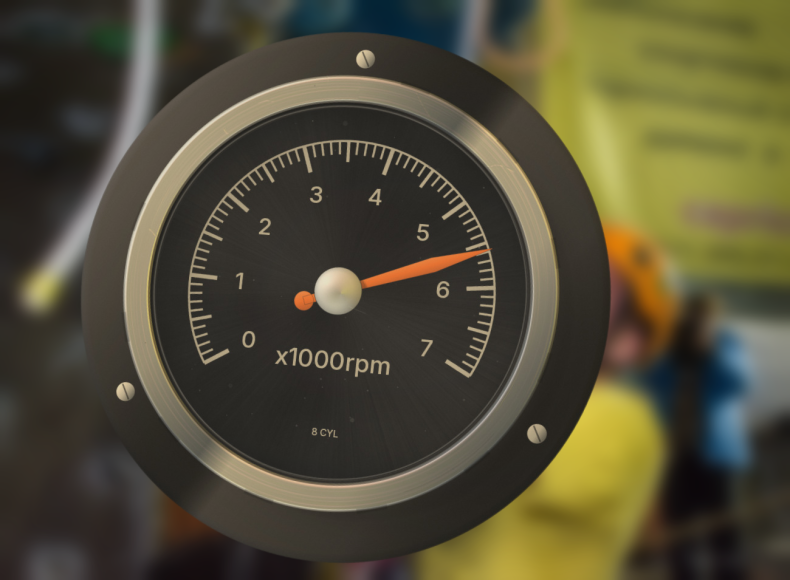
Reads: 5600 rpm
